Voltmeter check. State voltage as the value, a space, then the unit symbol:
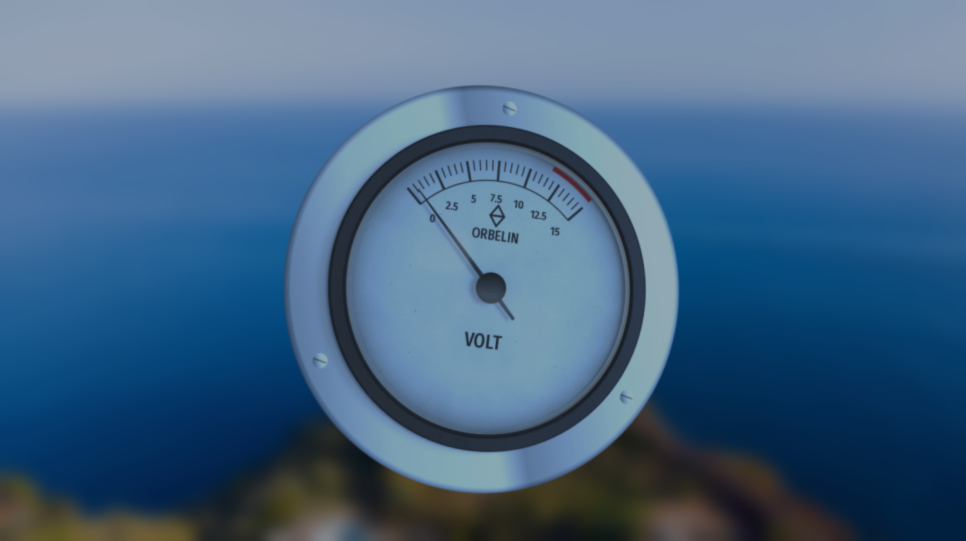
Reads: 0.5 V
